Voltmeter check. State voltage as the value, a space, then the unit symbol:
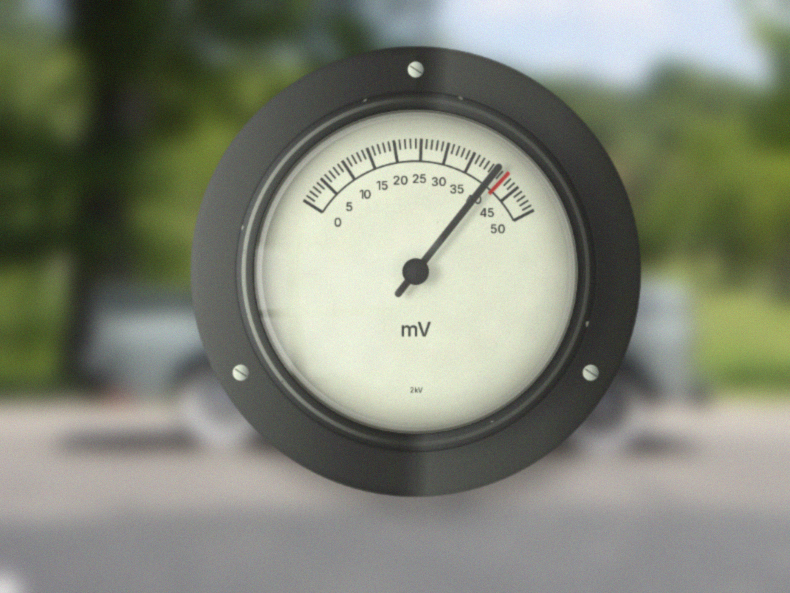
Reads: 40 mV
